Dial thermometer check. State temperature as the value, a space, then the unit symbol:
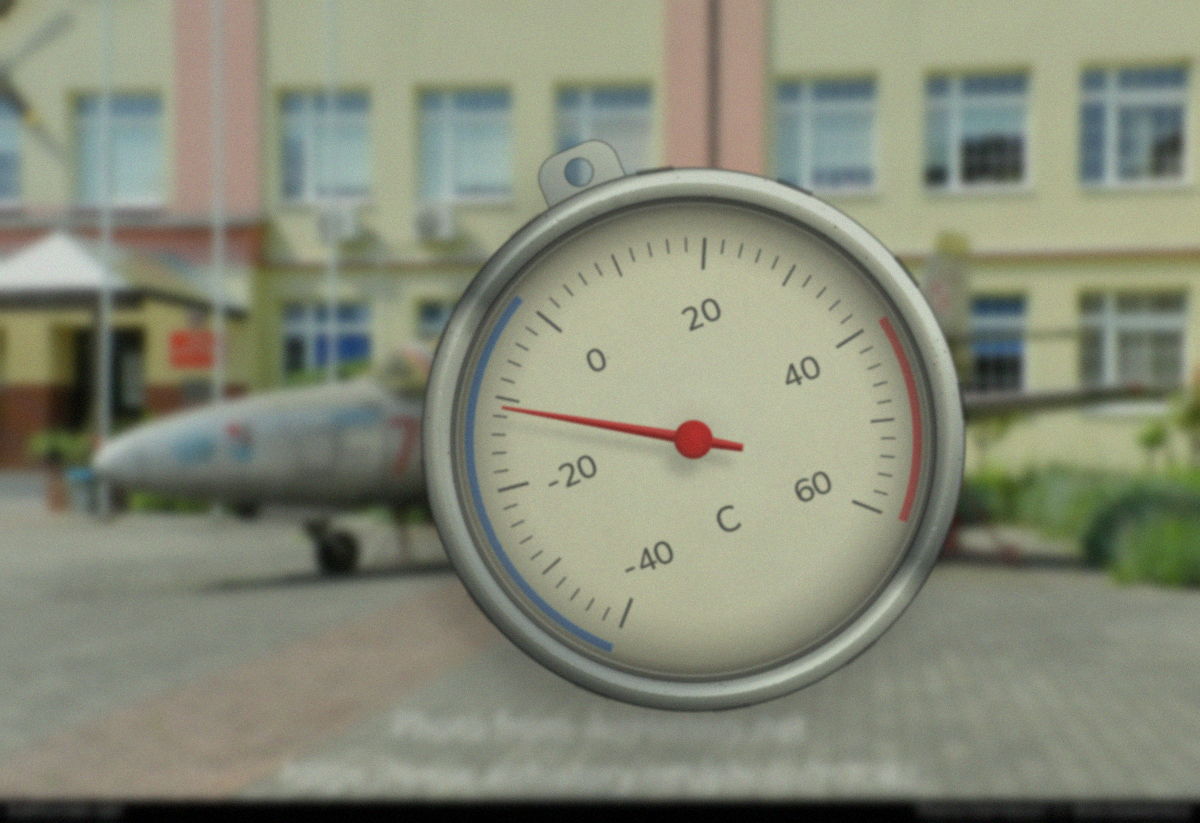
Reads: -11 °C
